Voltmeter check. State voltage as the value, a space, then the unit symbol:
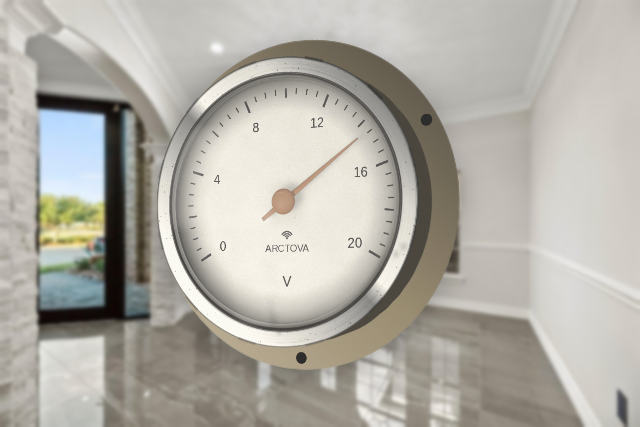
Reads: 14.5 V
